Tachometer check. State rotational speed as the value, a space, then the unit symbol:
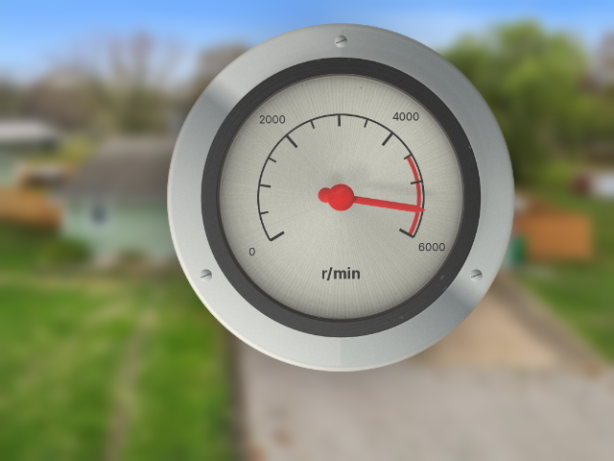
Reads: 5500 rpm
